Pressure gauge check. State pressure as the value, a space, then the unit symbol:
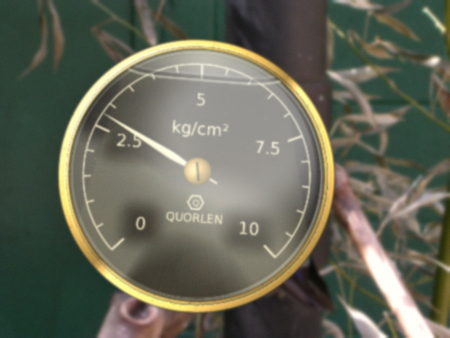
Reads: 2.75 kg/cm²
